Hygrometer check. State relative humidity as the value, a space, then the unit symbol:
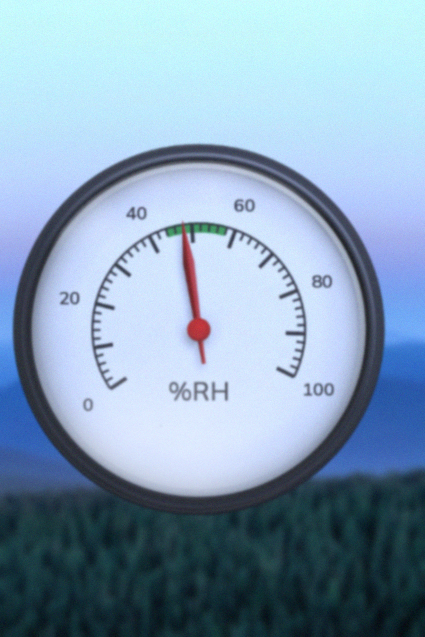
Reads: 48 %
